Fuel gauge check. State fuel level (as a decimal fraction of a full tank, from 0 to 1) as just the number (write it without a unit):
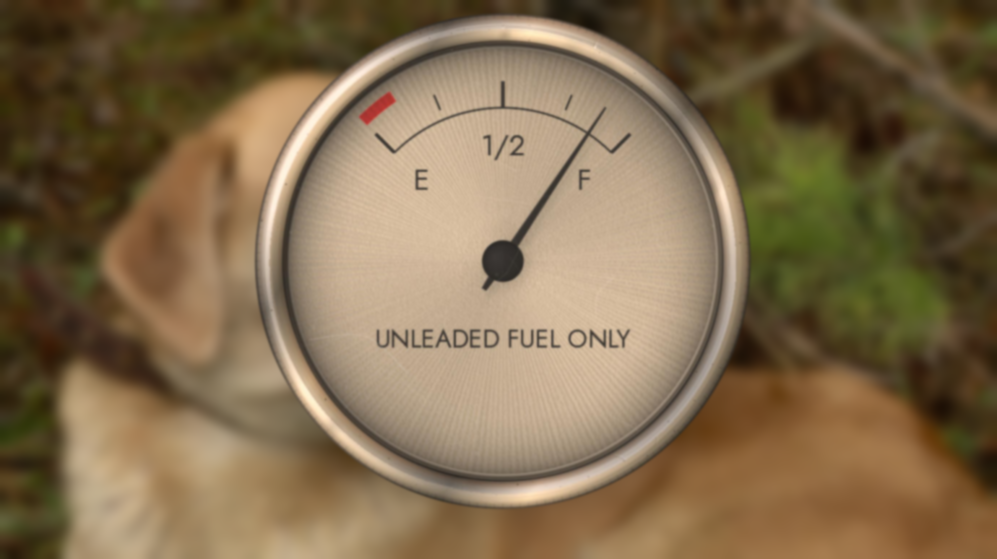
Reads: 0.875
